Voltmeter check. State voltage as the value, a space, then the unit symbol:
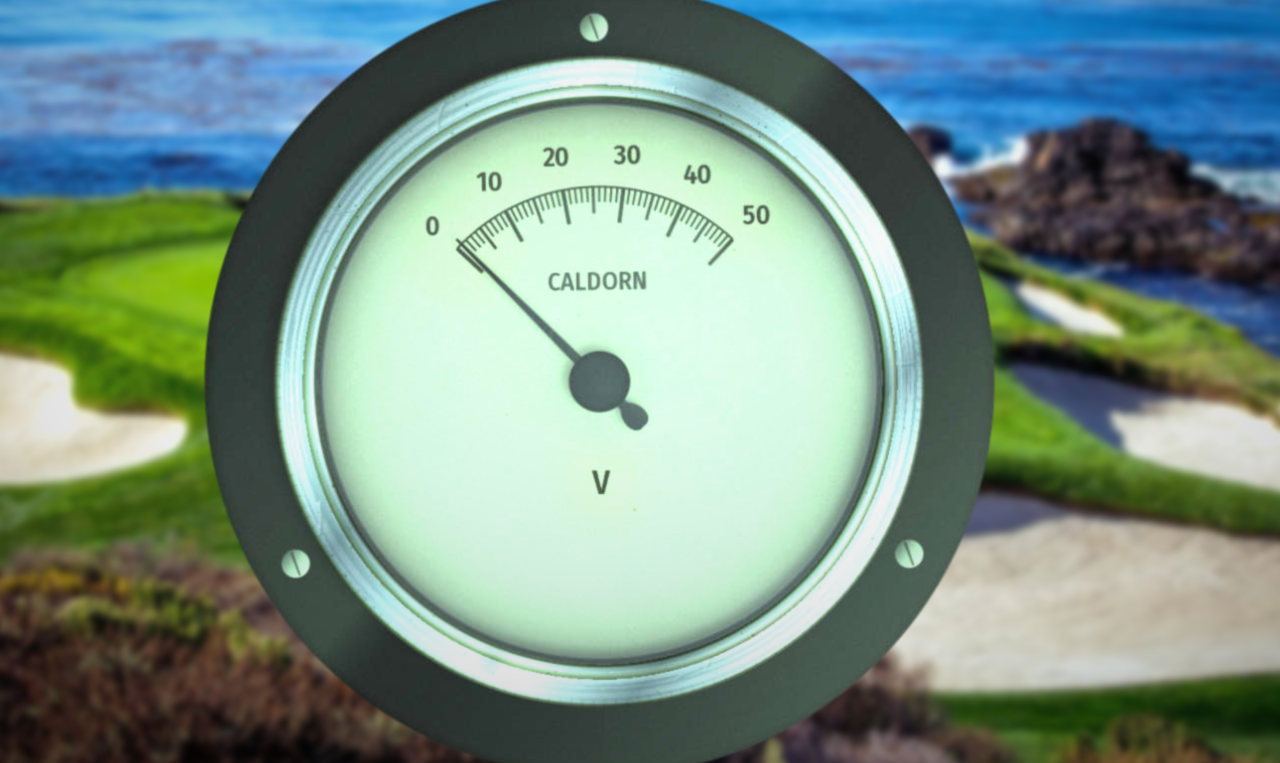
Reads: 1 V
